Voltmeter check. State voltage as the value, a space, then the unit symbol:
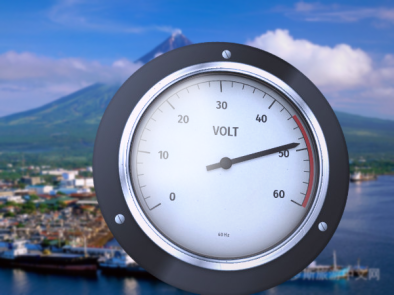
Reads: 49 V
